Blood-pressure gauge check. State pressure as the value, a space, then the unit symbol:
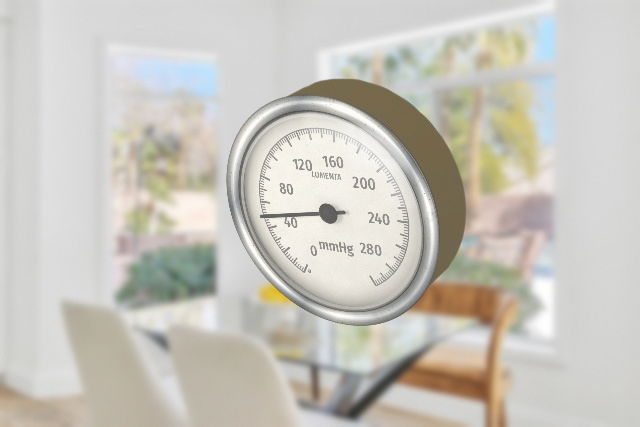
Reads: 50 mmHg
